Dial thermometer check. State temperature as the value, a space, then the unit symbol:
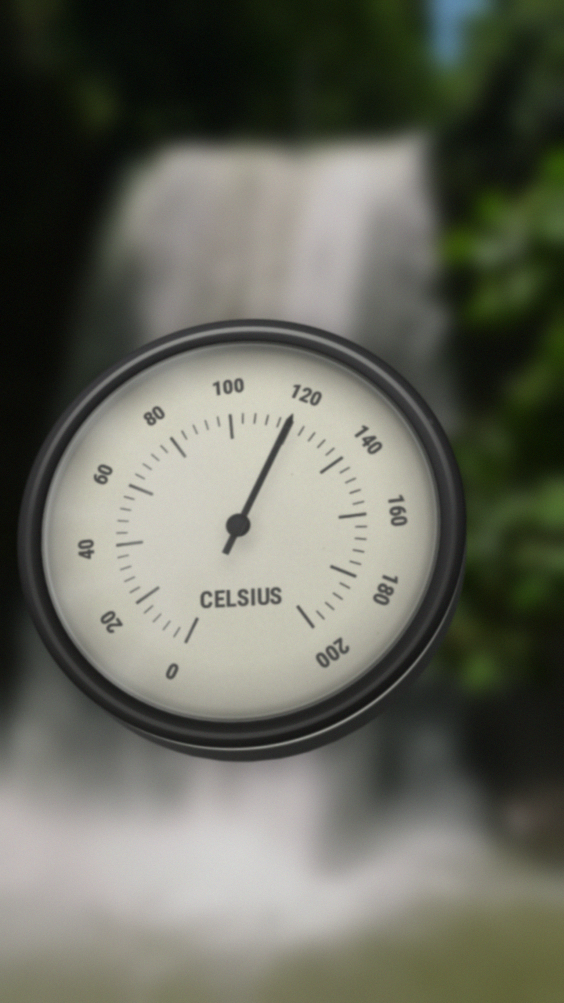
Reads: 120 °C
